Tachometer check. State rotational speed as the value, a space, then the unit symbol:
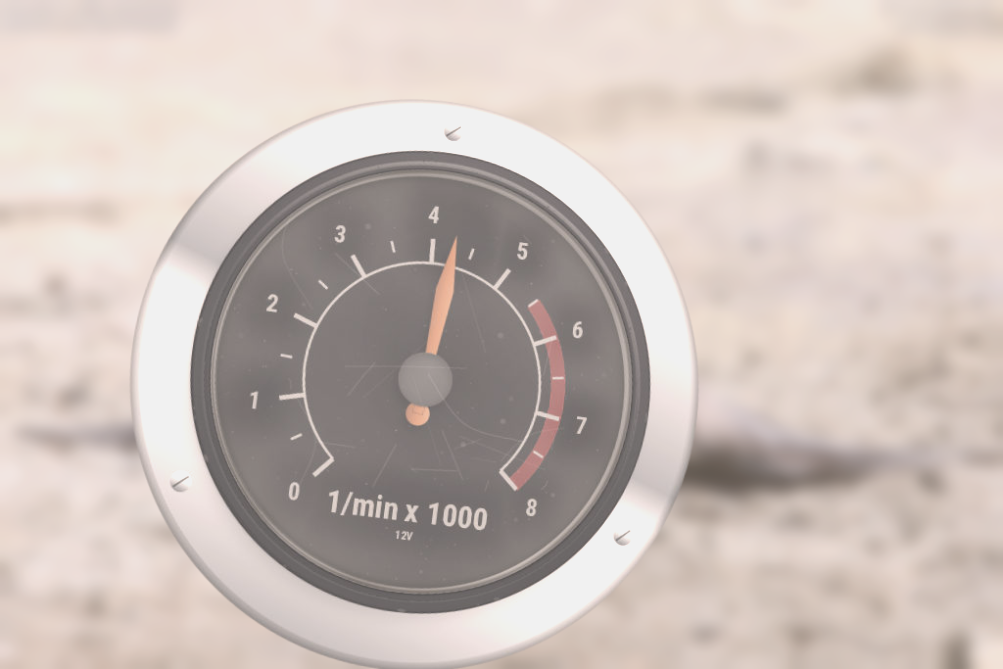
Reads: 4250 rpm
